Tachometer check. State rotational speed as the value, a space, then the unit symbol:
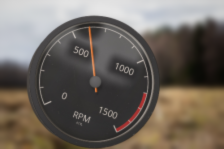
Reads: 600 rpm
